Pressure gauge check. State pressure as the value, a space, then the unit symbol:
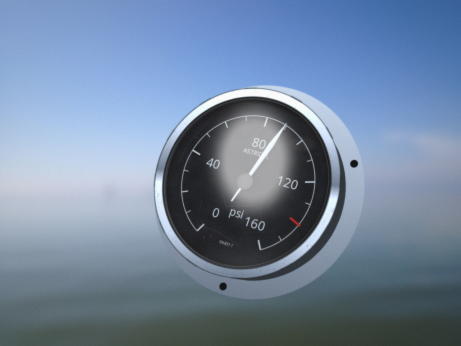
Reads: 90 psi
